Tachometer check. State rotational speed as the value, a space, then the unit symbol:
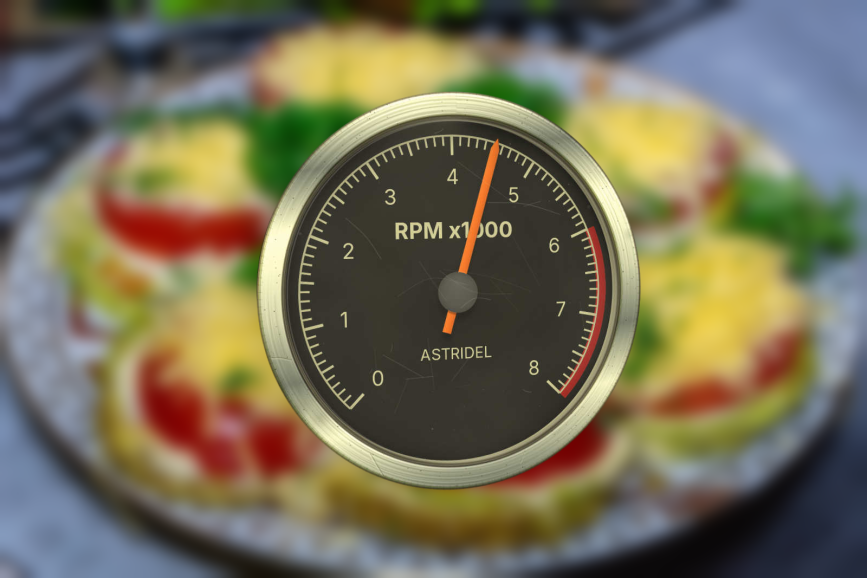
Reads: 4500 rpm
